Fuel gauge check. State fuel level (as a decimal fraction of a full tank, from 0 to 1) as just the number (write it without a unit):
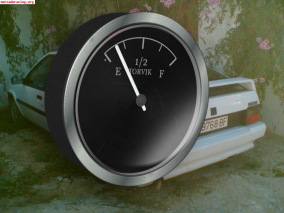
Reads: 0.125
